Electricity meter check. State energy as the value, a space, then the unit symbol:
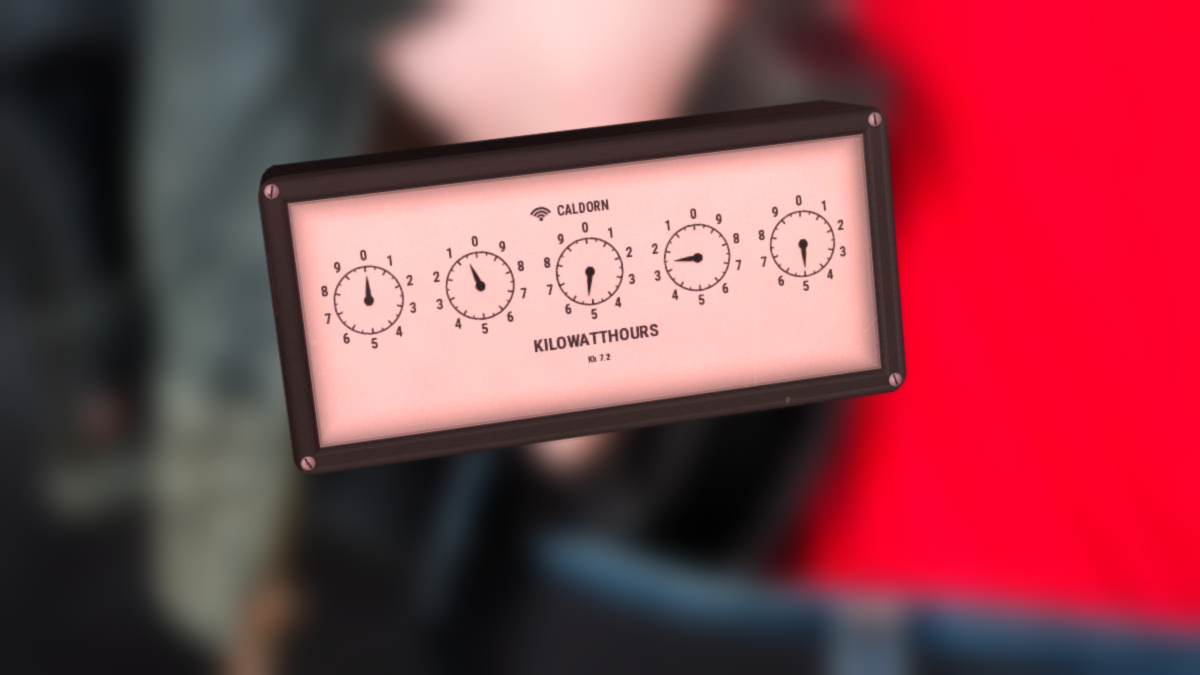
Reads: 525 kWh
